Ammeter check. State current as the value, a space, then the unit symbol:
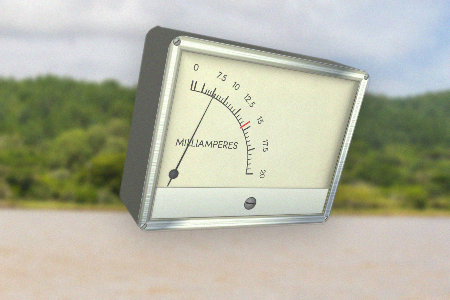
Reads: 7.5 mA
